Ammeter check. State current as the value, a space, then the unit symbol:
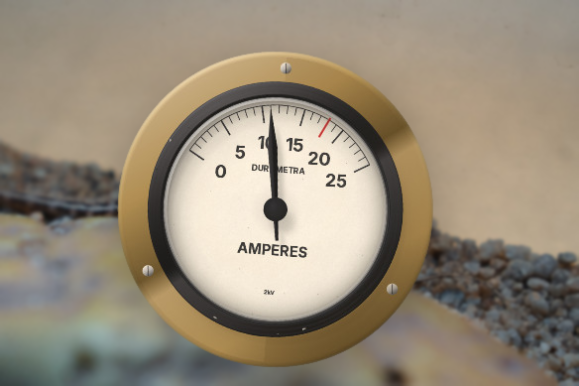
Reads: 11 A
